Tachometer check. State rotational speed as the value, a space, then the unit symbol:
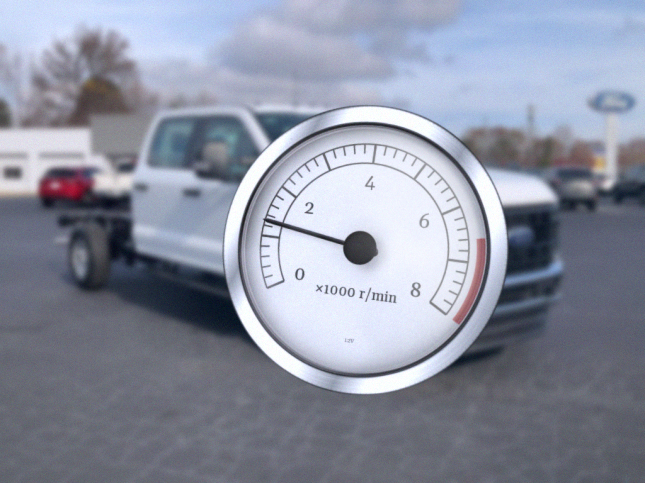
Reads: 1300 rpm
